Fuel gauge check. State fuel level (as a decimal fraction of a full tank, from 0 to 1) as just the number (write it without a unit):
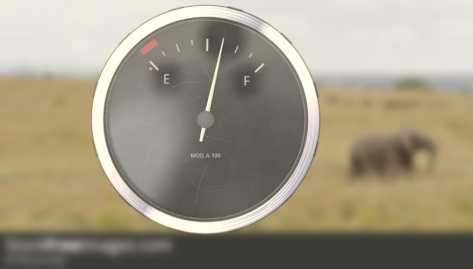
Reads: 0.625
